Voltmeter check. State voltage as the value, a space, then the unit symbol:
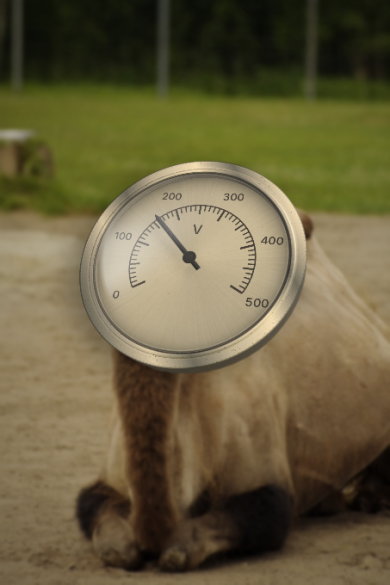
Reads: 160 V
